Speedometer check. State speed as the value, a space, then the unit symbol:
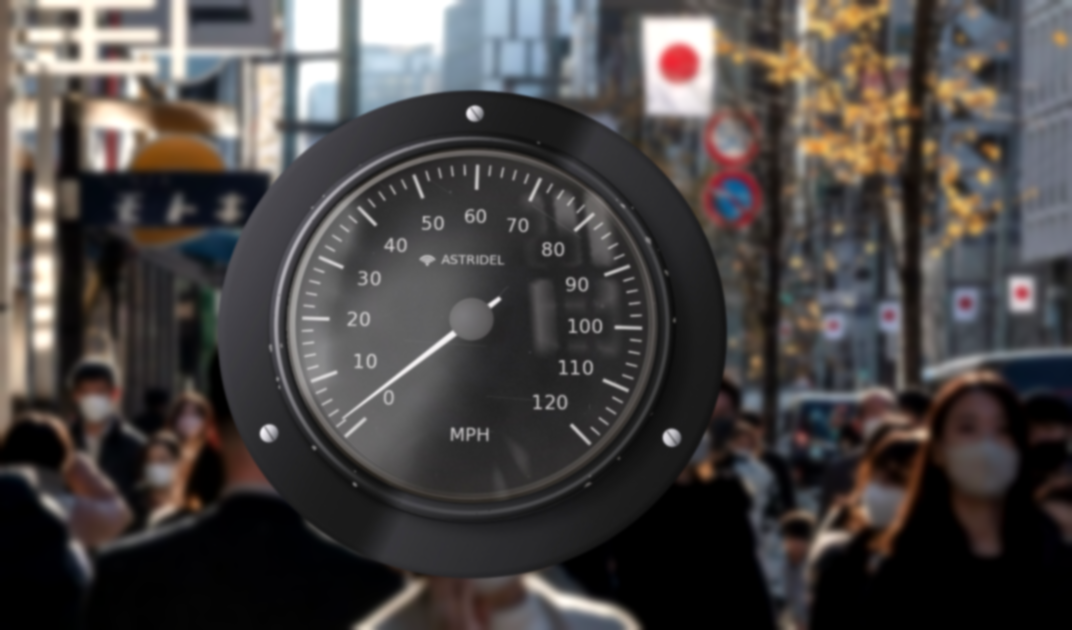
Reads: 2 mph
